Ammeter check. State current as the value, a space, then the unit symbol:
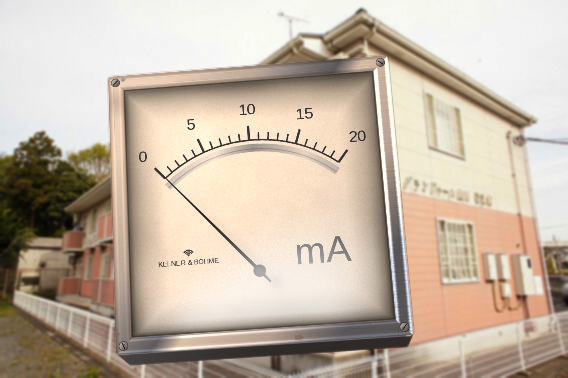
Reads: 0 mA
